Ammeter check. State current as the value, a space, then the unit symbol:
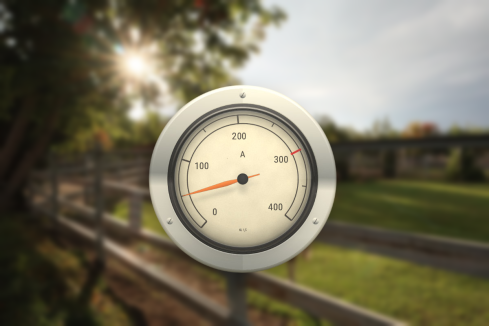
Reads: 50 A
